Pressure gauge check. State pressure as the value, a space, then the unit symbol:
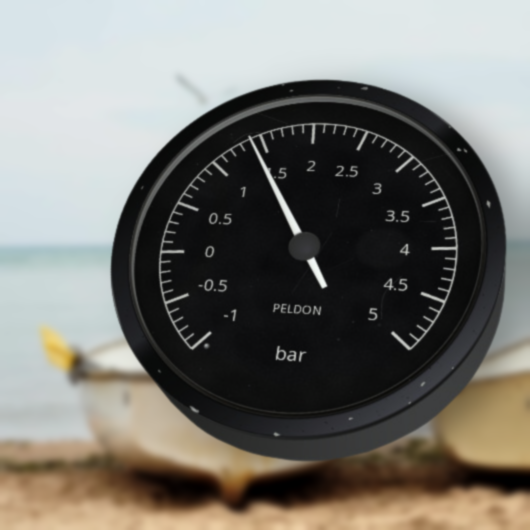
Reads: 1.4 bar
